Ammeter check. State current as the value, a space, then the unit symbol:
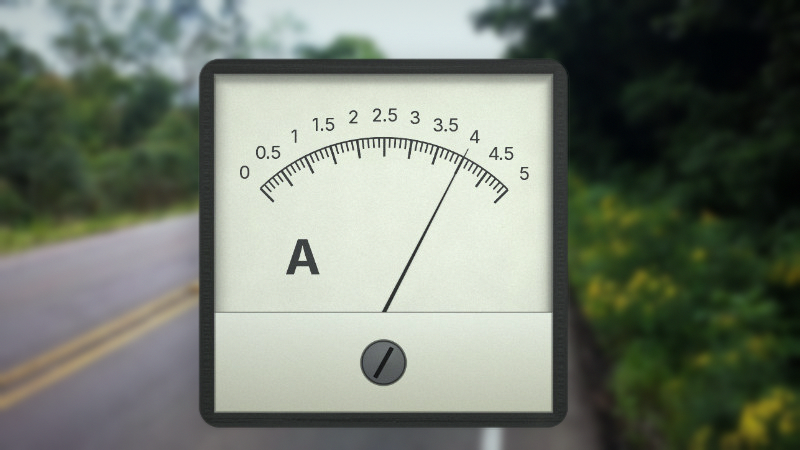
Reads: 4 A
